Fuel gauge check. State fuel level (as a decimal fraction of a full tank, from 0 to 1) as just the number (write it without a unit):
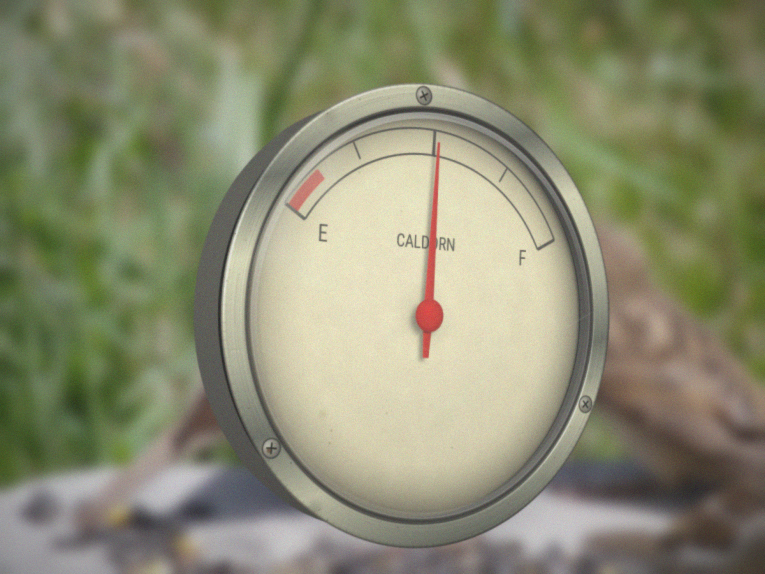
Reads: 0.5
